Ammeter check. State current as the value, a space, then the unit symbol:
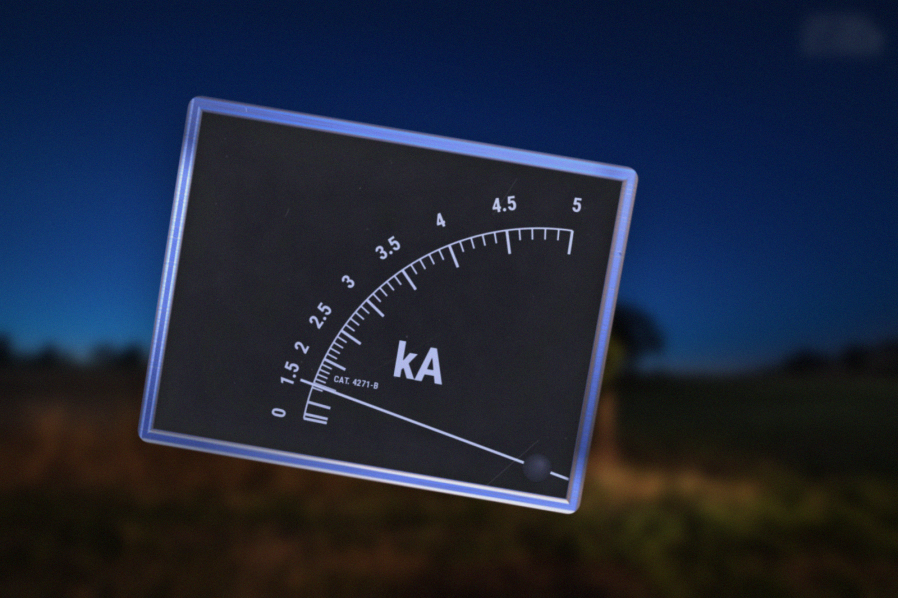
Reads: 1.5 kA
